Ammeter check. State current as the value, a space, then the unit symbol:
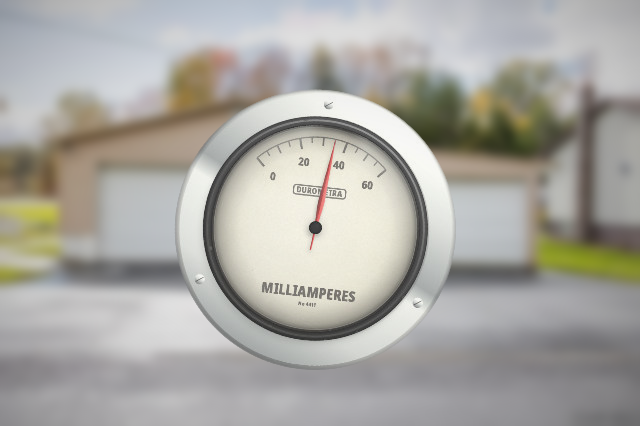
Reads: 35 mA
